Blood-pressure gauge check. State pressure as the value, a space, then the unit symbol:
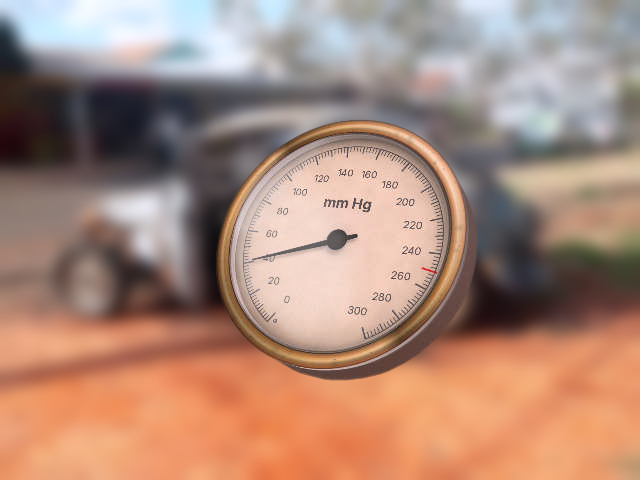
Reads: 40 mmHg
